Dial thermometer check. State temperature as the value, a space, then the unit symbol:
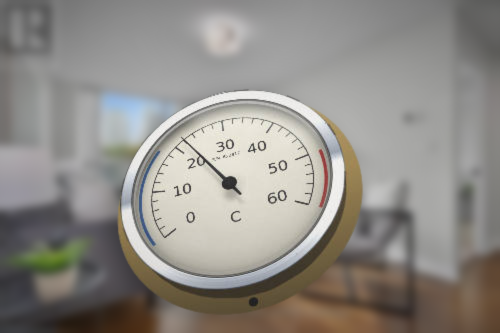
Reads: 22 °C
